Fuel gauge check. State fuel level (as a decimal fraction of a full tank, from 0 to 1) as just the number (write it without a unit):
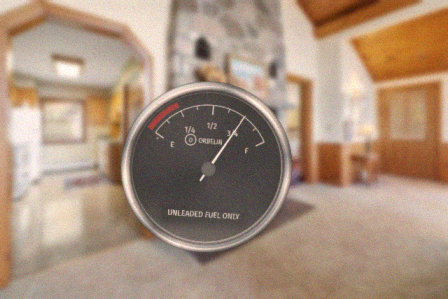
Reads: 0.75
